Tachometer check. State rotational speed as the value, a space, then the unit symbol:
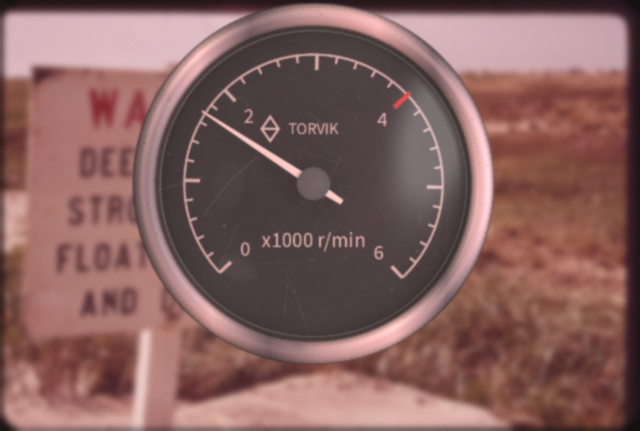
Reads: 1700 rpm
